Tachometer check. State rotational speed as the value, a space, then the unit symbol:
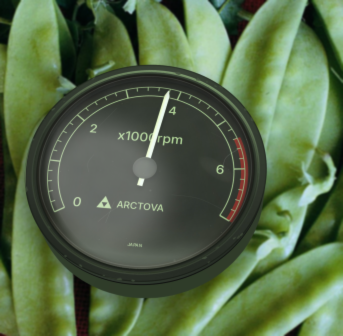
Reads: 3800 rpm
